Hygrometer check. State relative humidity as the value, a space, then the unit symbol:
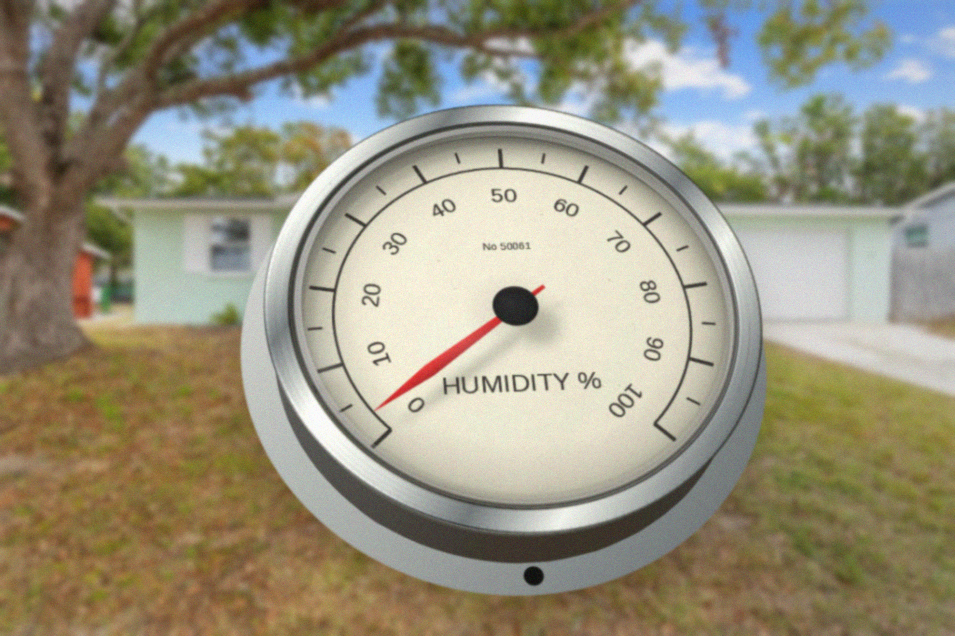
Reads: 2.5 %
